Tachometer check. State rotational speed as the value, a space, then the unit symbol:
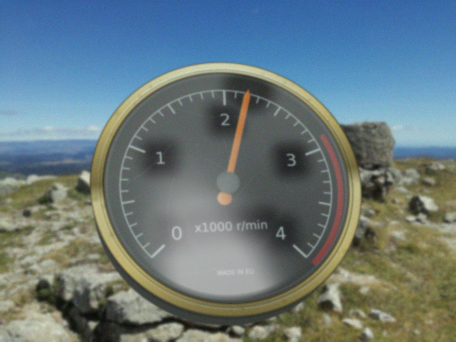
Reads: 2200 rpm
